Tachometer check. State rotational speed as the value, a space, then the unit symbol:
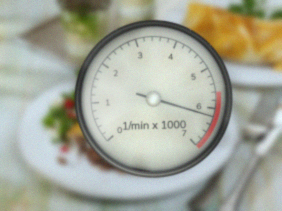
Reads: 6200 rpm
